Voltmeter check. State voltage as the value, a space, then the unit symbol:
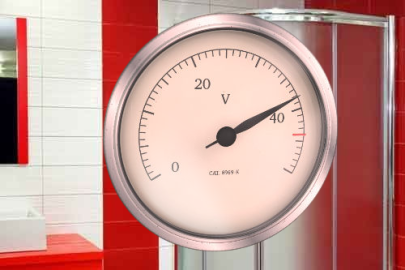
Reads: 38 V
